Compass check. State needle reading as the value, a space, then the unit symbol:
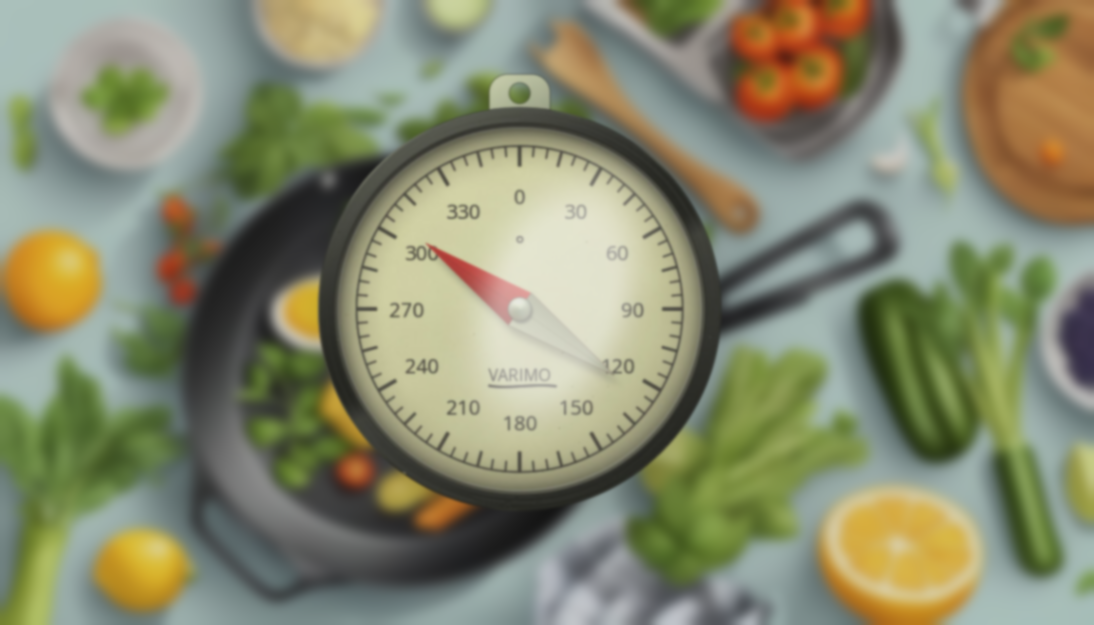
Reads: 305 °
